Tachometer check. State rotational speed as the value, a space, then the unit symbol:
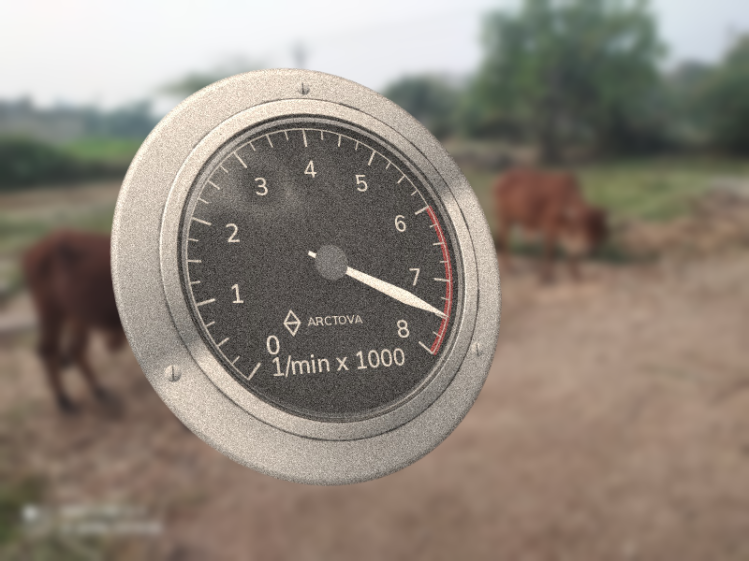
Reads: 7500 rpm
